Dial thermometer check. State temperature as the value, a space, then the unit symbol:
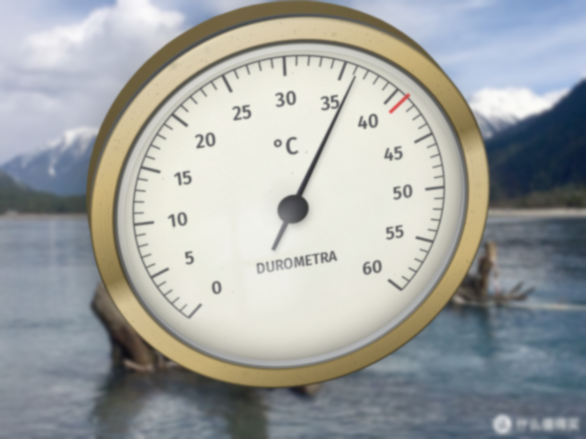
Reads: 36 °C
